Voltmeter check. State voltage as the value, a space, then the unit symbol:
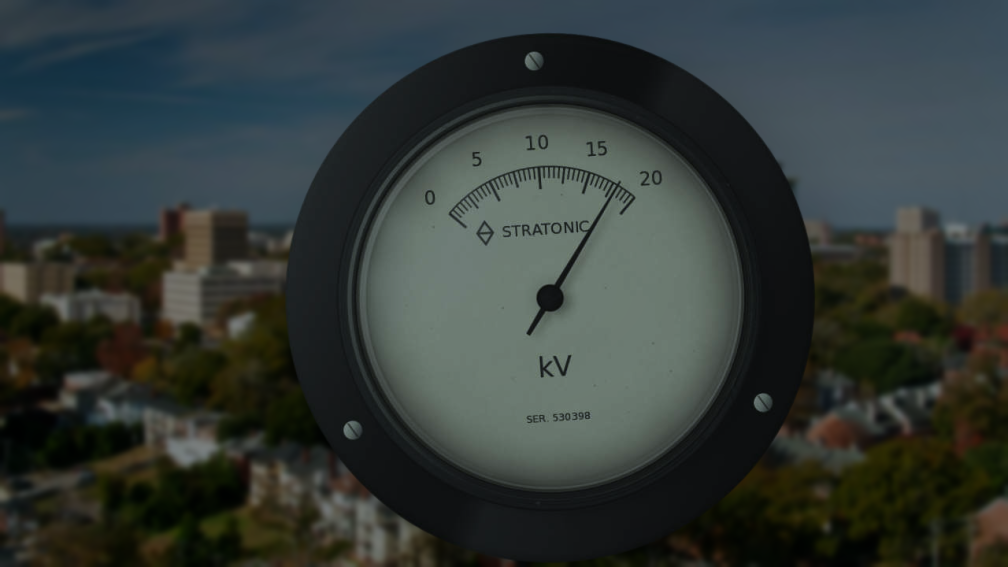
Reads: 18 kV
